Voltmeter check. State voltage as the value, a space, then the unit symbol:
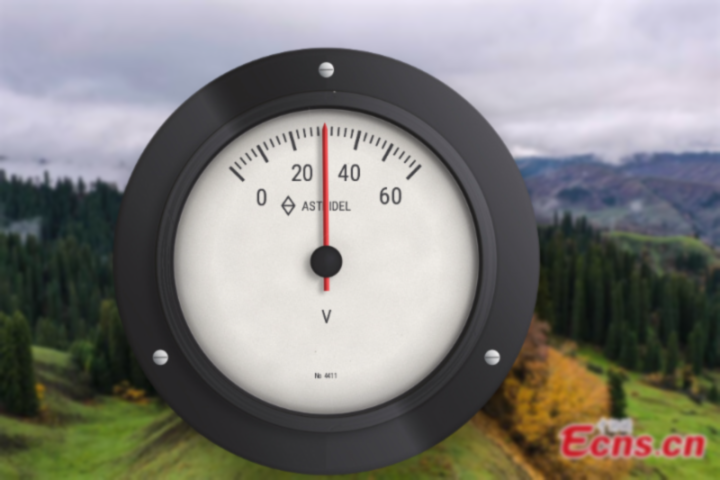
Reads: 30 V
